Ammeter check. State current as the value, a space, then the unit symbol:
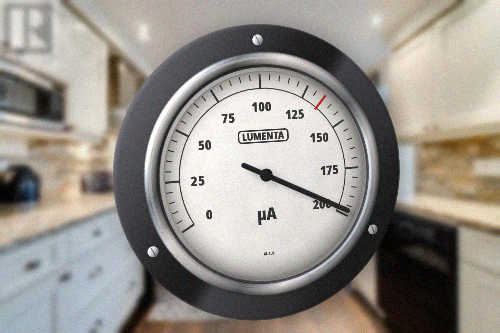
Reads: 197.5 µA
